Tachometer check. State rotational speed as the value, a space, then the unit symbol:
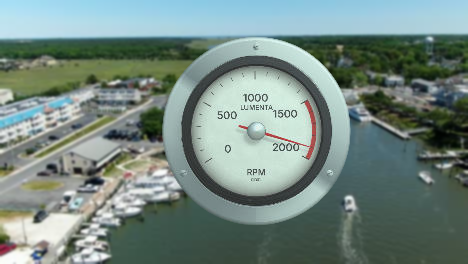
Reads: 1900 rpm
